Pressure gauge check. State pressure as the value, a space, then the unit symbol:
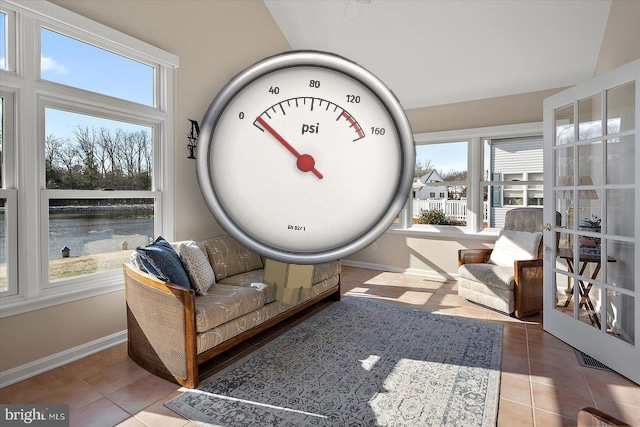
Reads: 10 psi
